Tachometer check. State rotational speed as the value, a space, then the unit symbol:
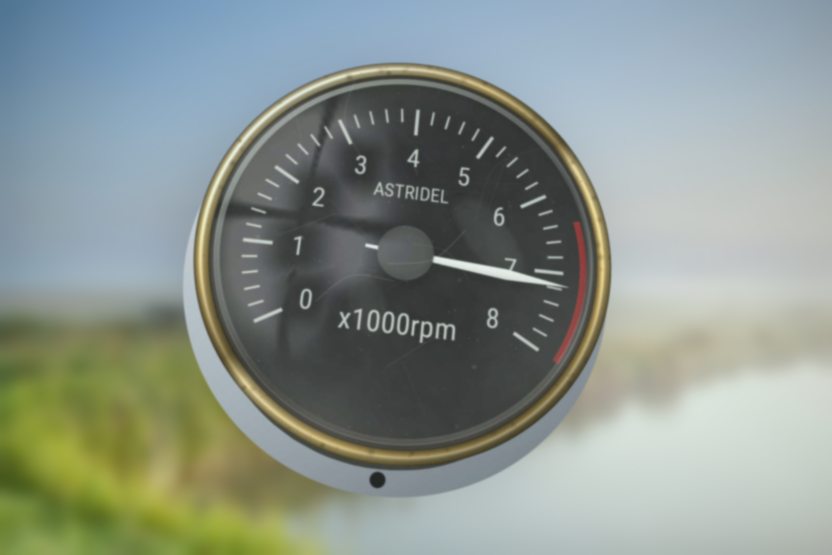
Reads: 7200 rpm
